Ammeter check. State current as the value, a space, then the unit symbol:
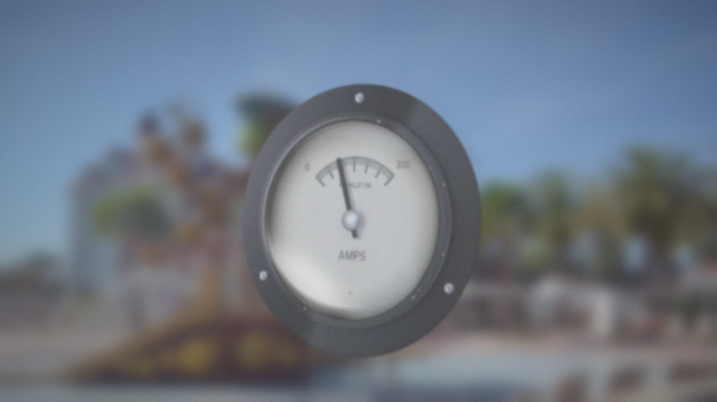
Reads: 100 A
